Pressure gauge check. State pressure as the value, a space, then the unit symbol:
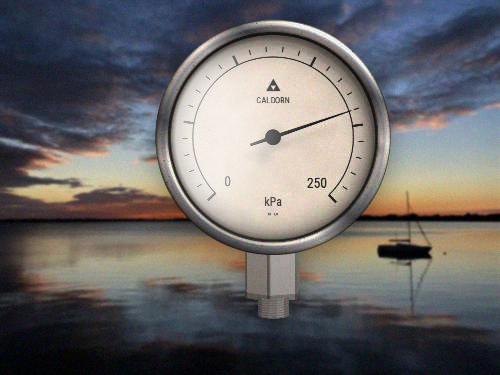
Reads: 190 kPa
